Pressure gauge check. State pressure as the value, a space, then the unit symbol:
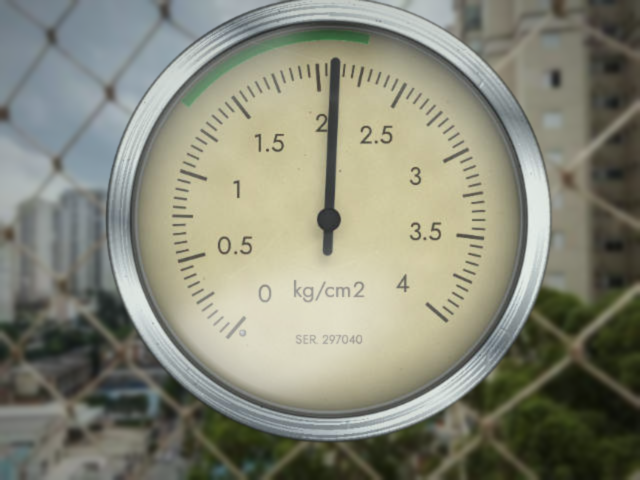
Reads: 2.1 kg/cm²
